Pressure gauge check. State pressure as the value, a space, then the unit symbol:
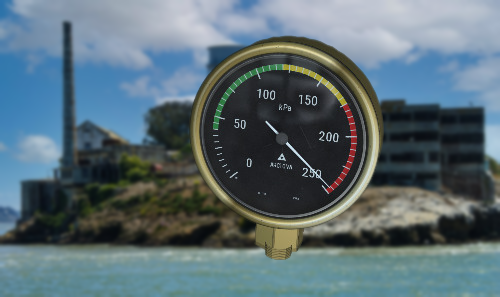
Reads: 245 kPa
